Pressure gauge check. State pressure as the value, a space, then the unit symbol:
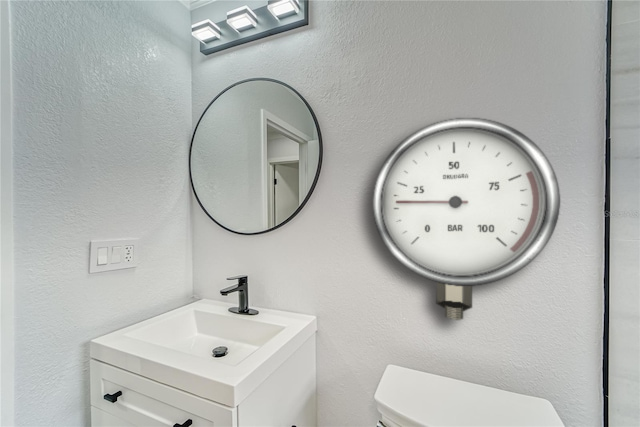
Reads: 17.5 bar
